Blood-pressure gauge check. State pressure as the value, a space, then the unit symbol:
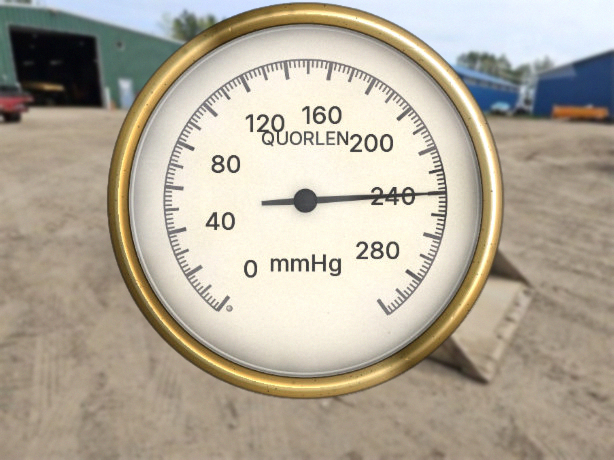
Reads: 240 mmHg
